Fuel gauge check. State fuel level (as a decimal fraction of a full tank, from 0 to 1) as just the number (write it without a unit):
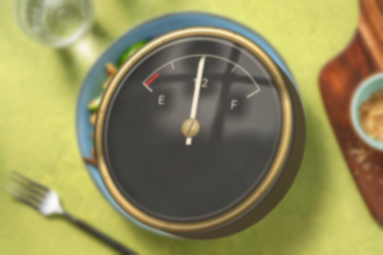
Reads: 0.5
